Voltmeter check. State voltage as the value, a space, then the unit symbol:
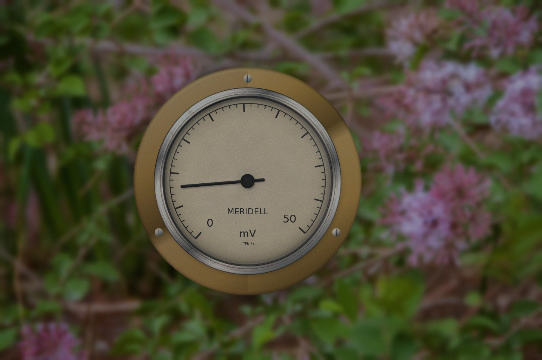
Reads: 8 mV
